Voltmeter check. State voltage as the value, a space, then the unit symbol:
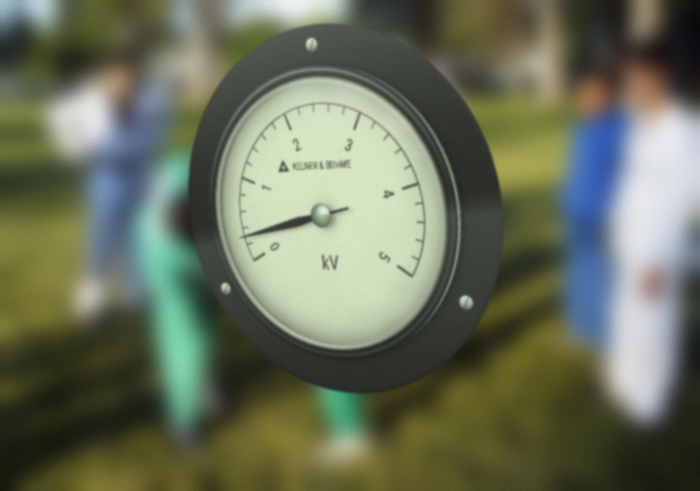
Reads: 0.3 kV
